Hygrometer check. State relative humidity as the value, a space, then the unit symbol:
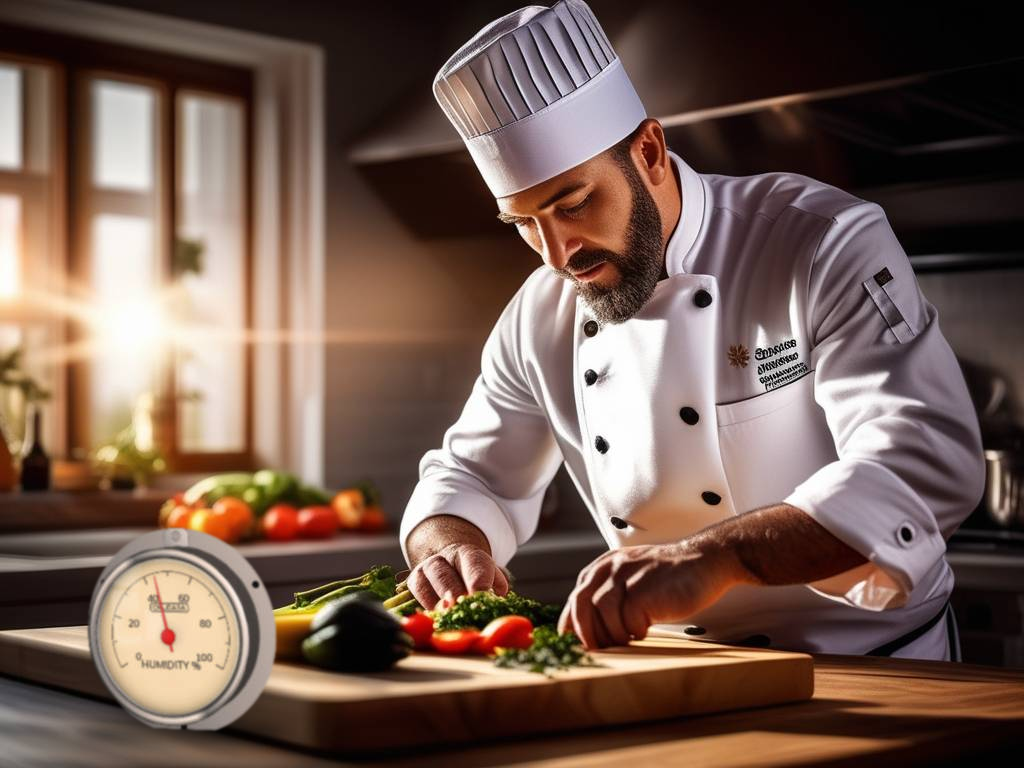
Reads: 45 %
